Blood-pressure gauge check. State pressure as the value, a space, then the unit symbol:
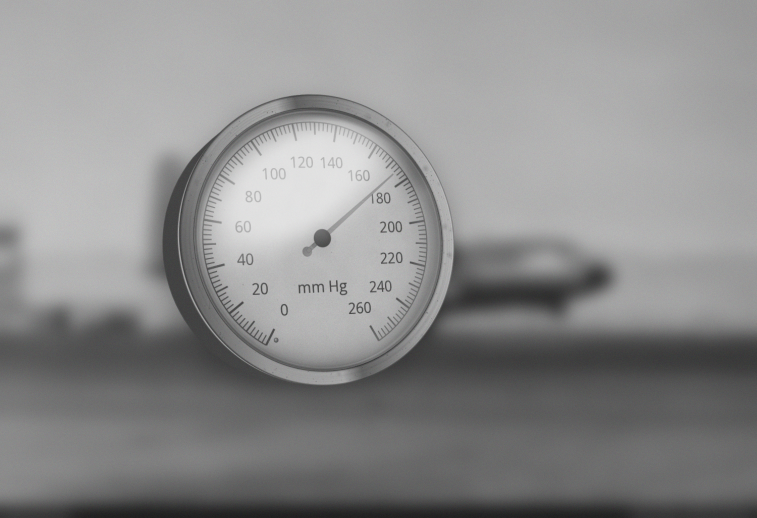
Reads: 174 mmHg
